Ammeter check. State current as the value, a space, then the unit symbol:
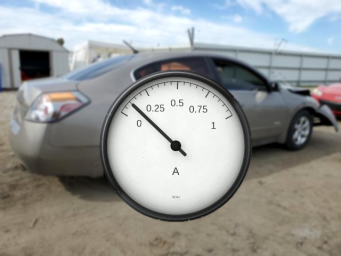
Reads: 0.1 A
